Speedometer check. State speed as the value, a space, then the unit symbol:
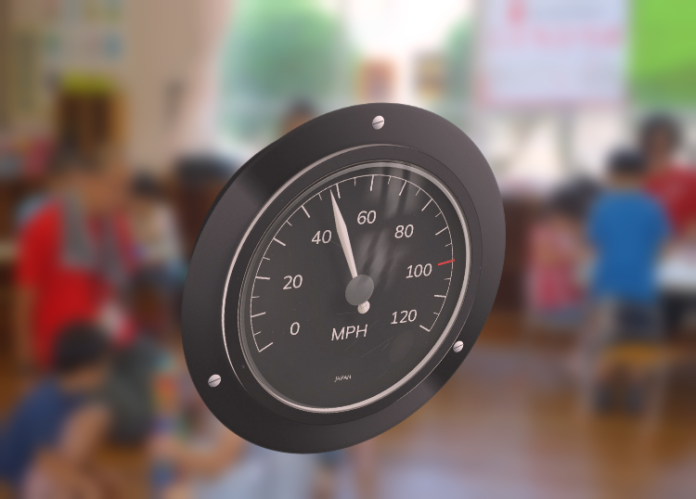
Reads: 47.5 mph
